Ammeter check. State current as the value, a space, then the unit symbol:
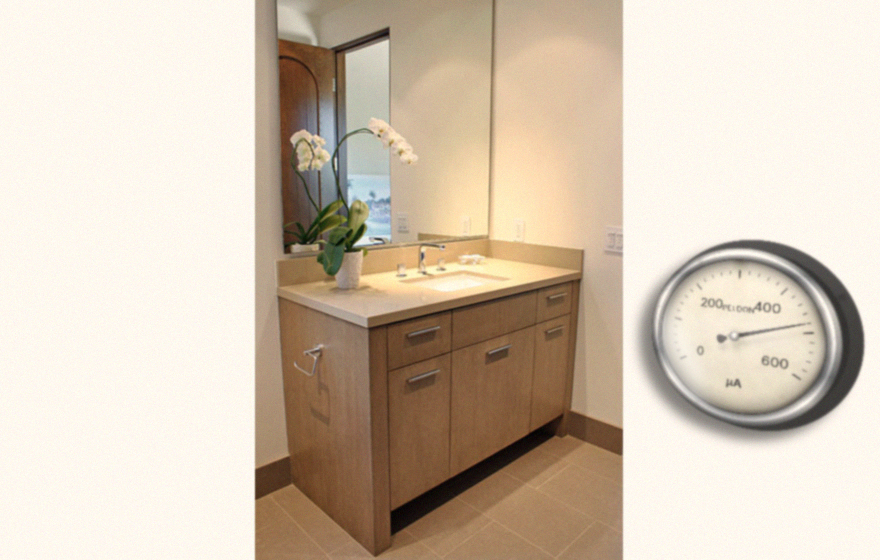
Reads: 480 µA
